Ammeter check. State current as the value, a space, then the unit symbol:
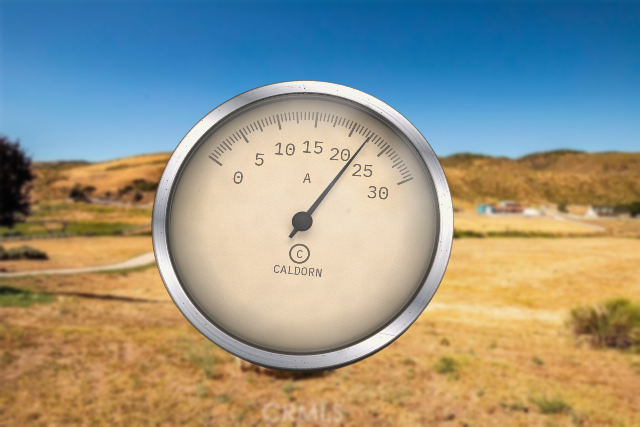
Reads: 22.5 A
